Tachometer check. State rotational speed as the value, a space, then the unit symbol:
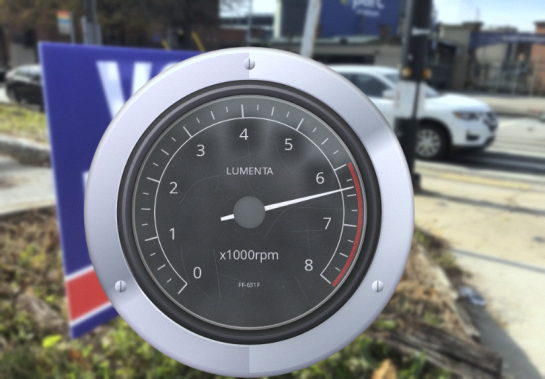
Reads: 6375 rpm
